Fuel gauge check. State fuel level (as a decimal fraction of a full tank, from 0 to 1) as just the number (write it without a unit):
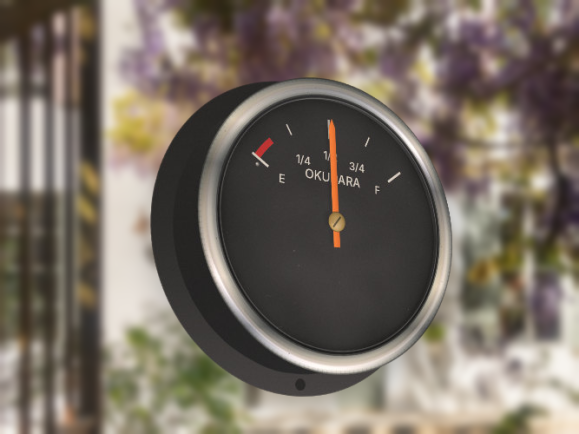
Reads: 0.5
